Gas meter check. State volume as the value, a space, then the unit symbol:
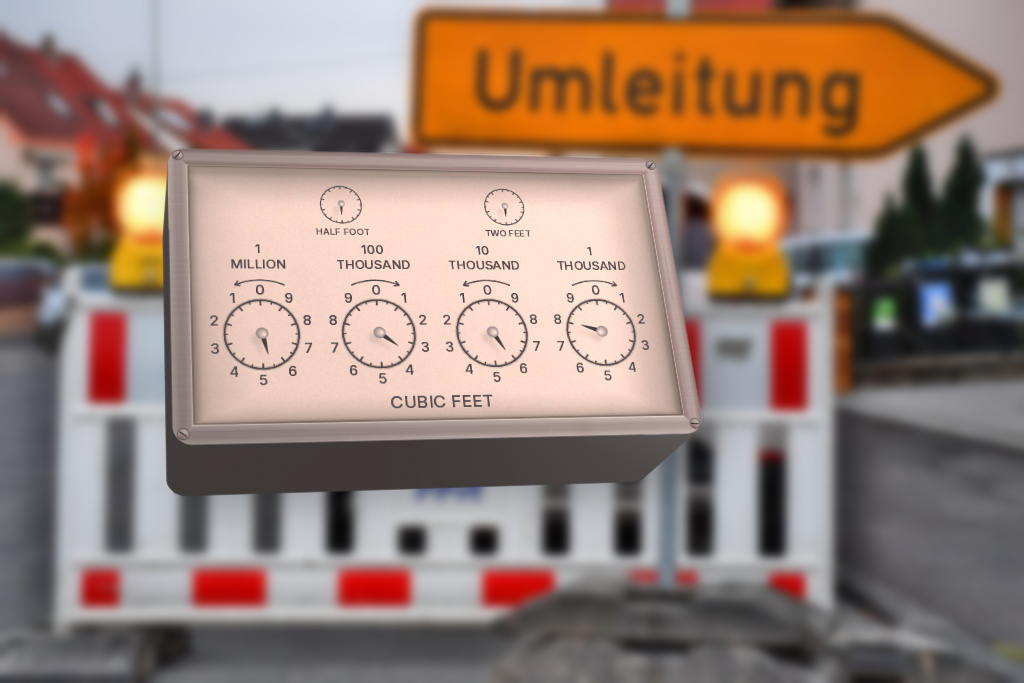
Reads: 535800 ft³
